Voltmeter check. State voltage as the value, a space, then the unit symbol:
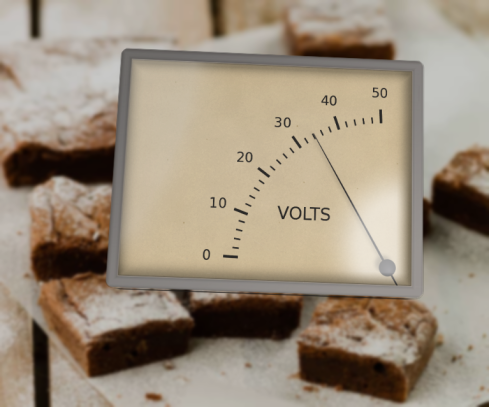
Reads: 34 V
